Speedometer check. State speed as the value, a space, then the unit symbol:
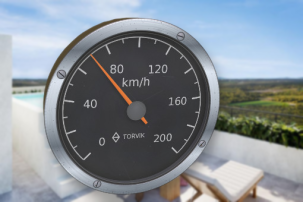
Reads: 70 km/h
